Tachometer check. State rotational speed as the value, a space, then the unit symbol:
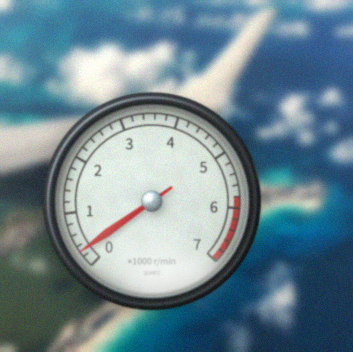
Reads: 300 rpm
